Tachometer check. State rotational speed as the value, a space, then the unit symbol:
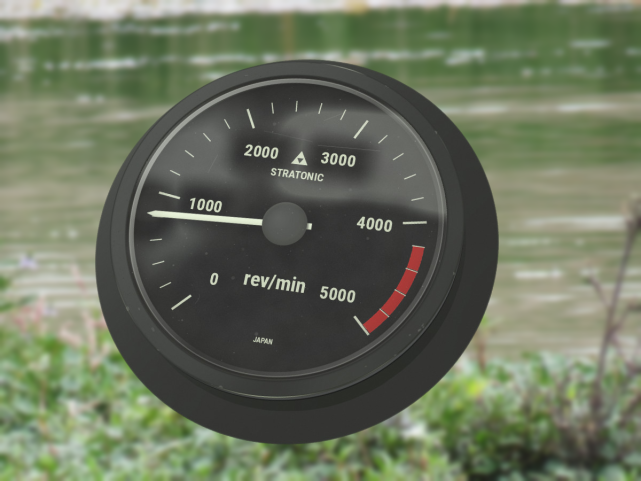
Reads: 800 rpm
